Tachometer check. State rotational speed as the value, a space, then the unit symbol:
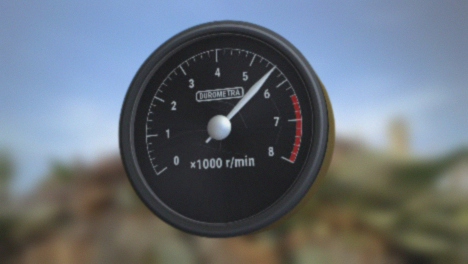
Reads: 5600 rpm
